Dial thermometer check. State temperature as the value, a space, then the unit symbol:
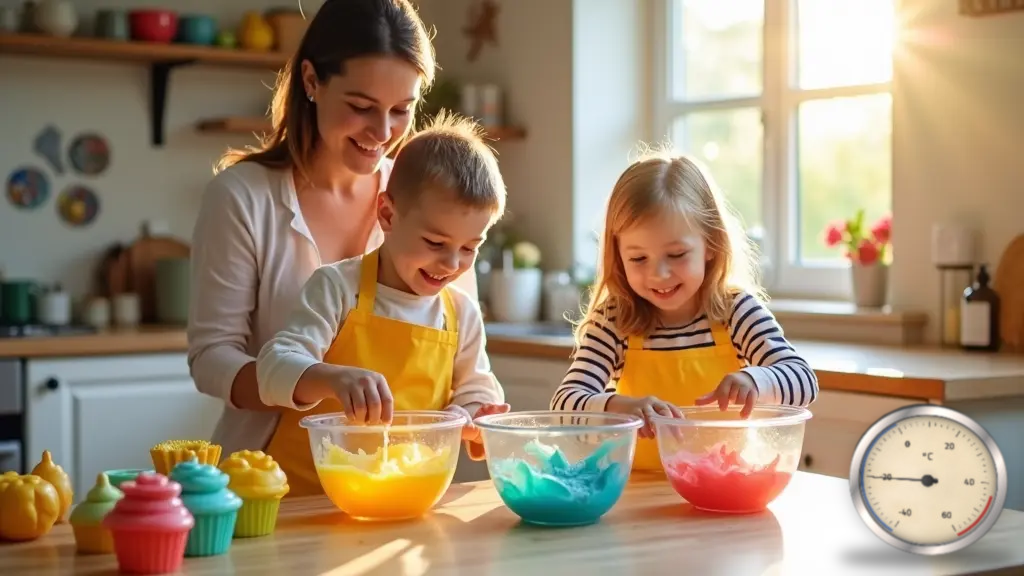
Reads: -20 °C
